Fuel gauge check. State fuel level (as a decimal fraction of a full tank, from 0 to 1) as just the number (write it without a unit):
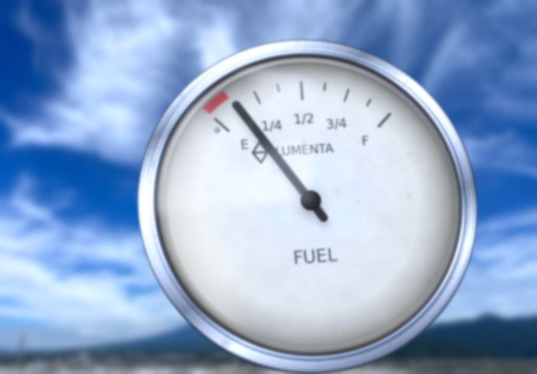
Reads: 0.125
